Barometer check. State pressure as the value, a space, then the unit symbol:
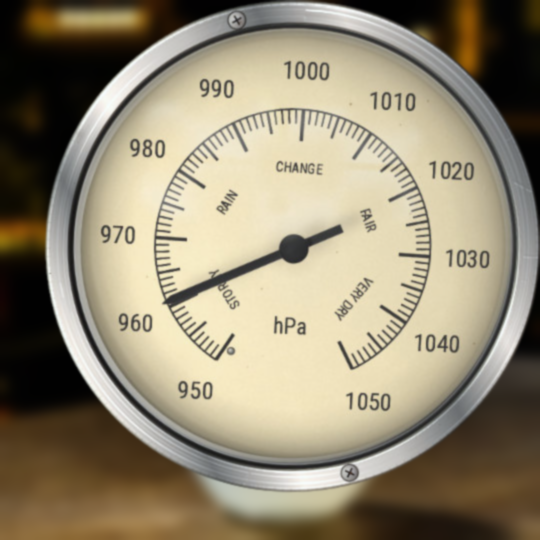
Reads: 961 hPa
